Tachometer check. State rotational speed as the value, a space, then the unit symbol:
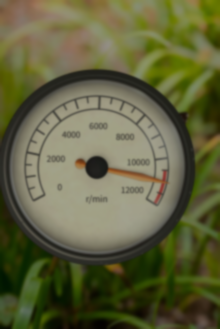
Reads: 11000 rpm
